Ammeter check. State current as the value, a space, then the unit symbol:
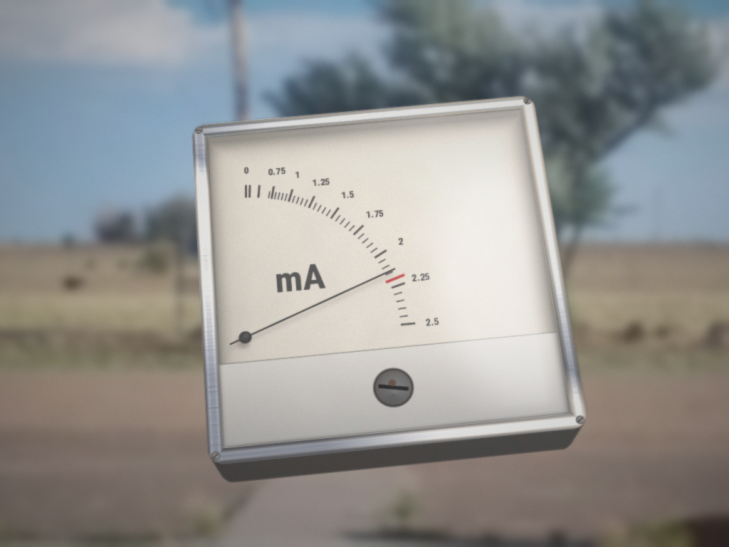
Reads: 2.15 mA
